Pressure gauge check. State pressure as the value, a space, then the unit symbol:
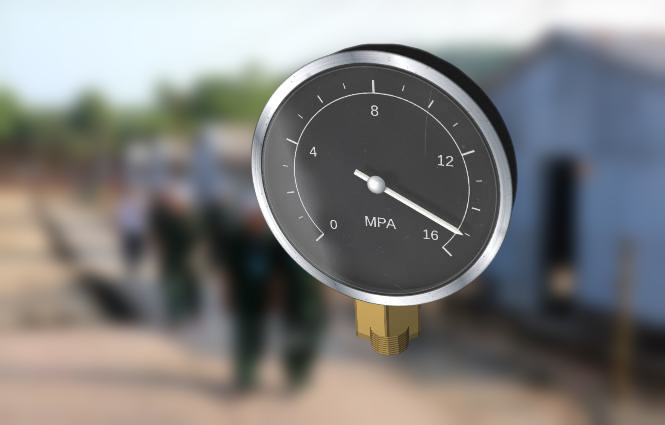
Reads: 15 MPa
